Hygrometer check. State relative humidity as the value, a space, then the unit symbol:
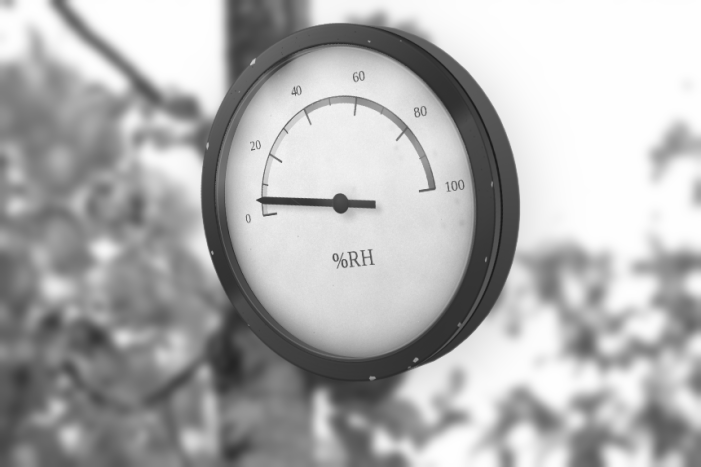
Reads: 5 %
